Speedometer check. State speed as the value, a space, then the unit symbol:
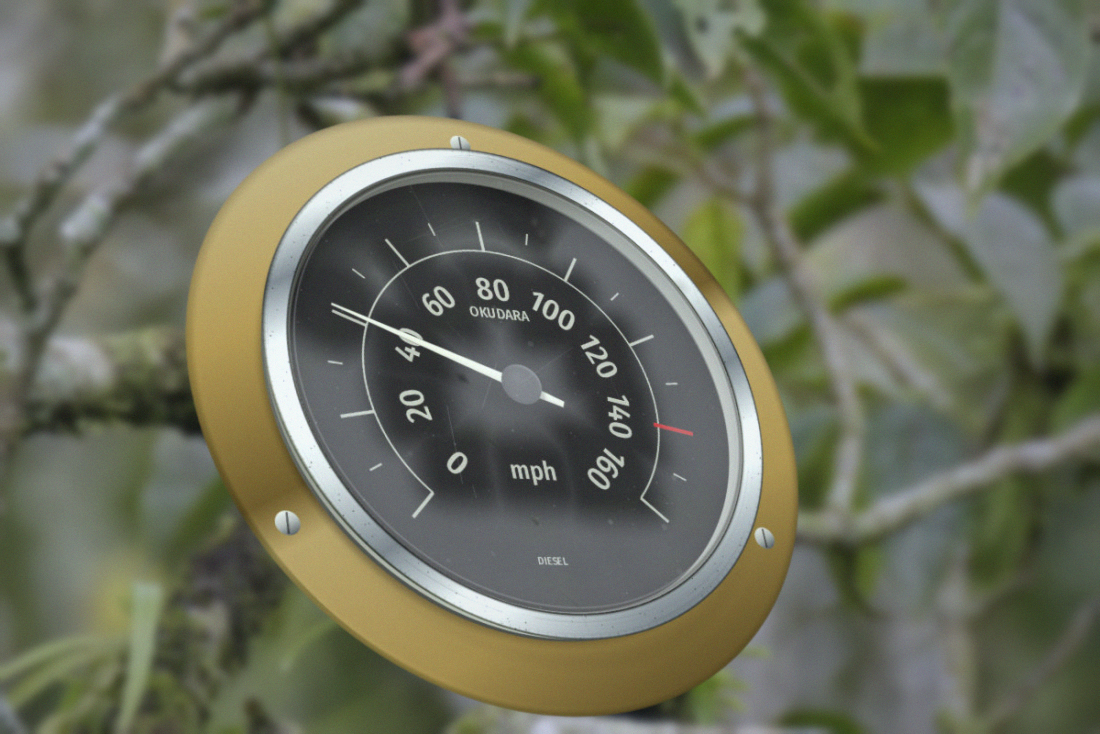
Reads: 40 mph
